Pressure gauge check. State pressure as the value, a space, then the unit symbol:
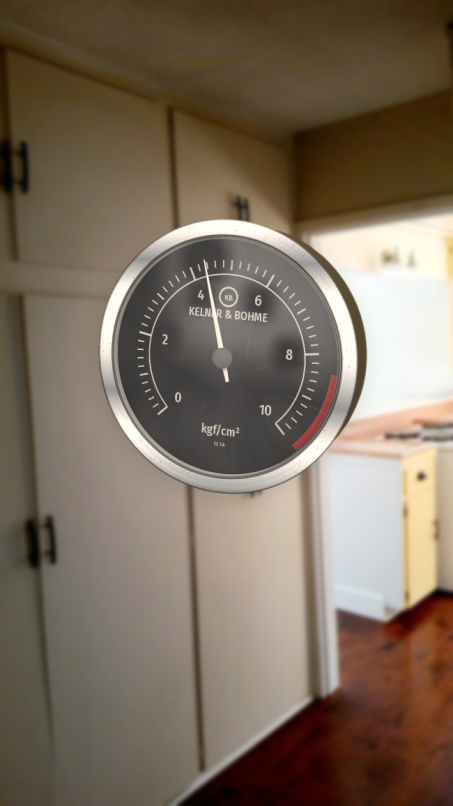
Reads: 4.4 kg/cm²
